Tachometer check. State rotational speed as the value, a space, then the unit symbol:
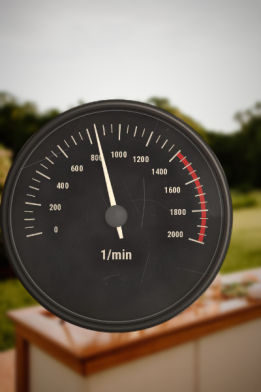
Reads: 850 rpm
